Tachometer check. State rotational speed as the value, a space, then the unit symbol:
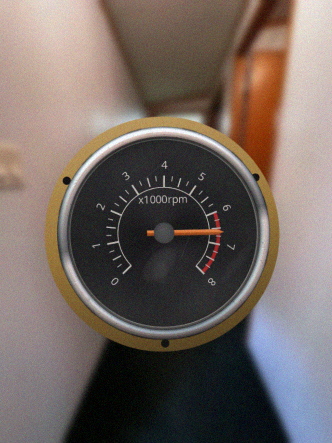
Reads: 6625 rpm
